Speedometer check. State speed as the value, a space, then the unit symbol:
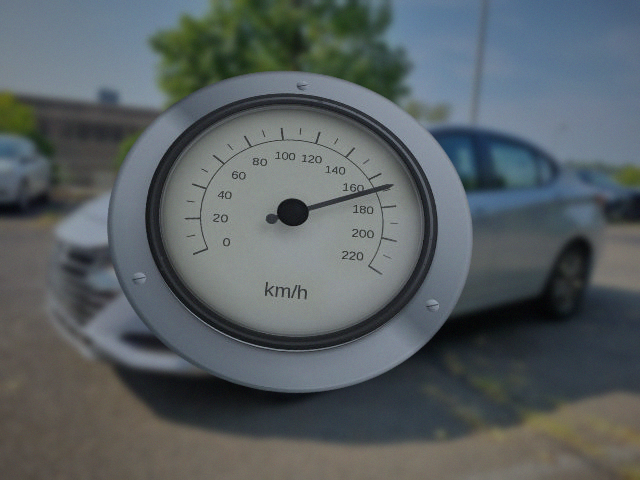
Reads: 170 km/h
